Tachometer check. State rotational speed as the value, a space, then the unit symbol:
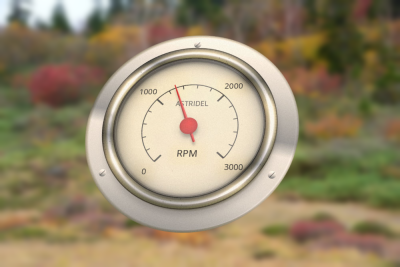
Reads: 1300 rpm
